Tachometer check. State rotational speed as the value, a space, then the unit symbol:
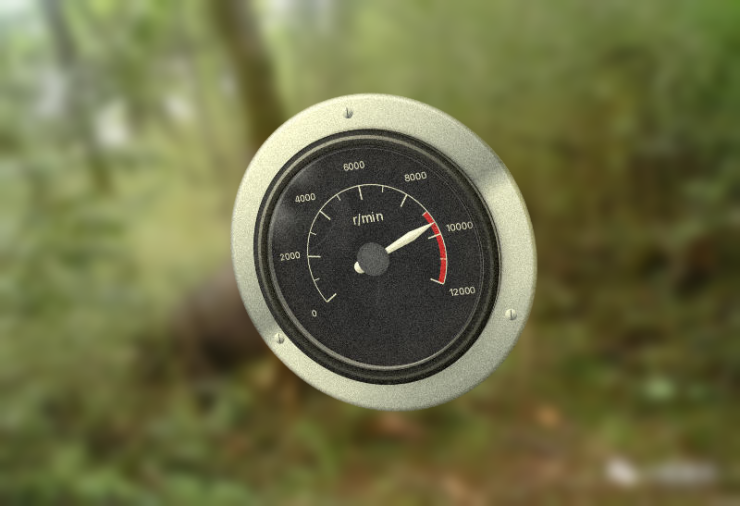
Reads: 9500 rpm
